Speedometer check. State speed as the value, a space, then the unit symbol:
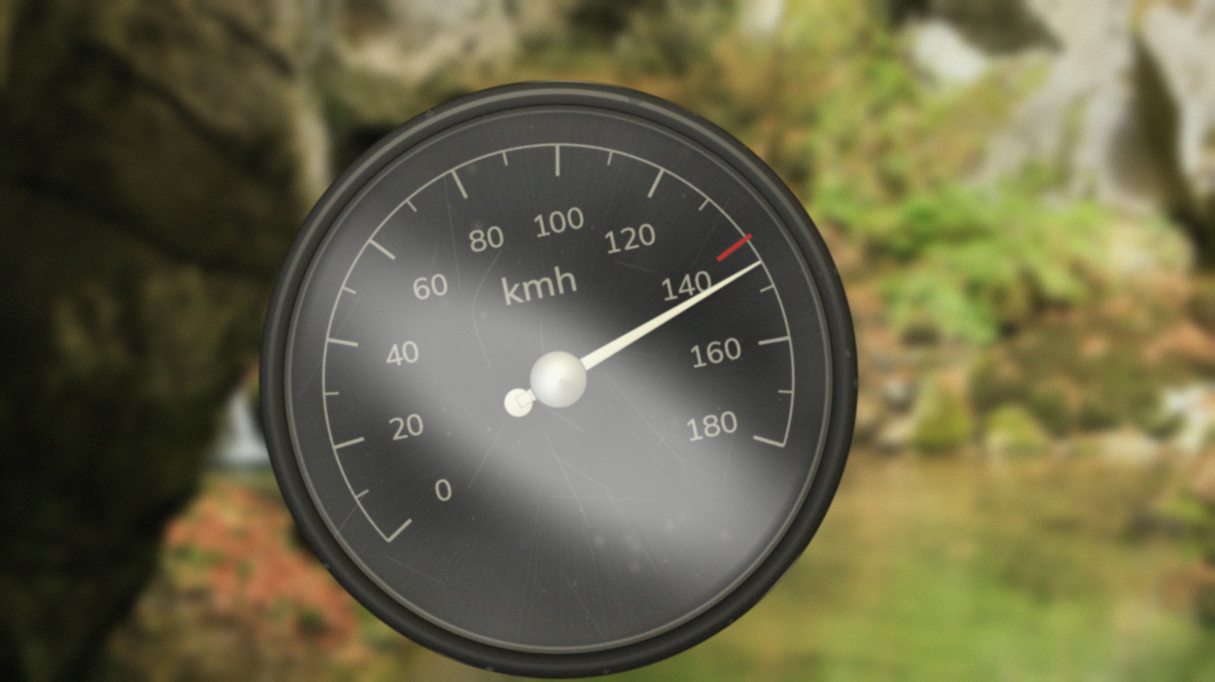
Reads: 145 km/h
